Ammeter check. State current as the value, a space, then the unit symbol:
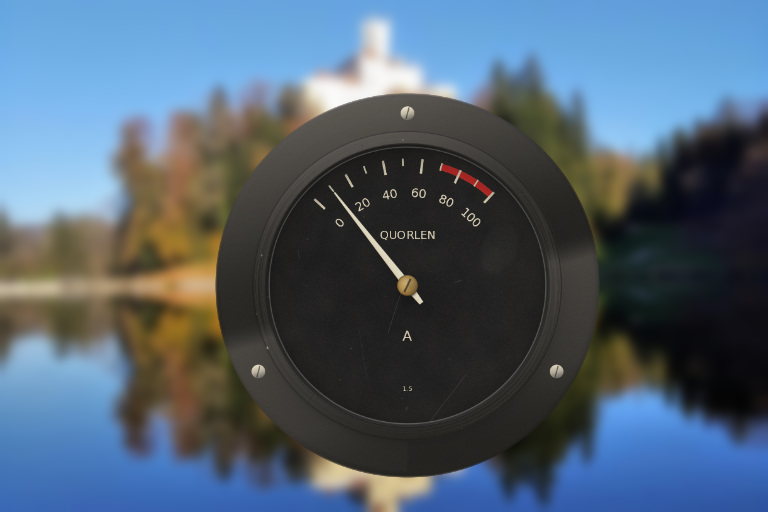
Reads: 10 A
